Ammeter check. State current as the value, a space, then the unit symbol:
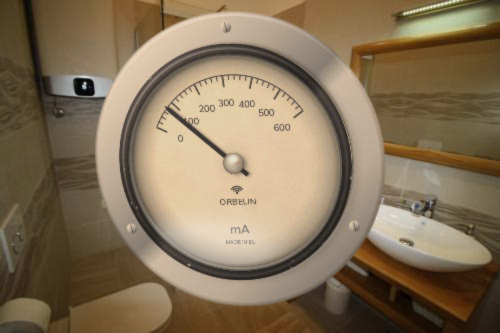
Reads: 80 mA
